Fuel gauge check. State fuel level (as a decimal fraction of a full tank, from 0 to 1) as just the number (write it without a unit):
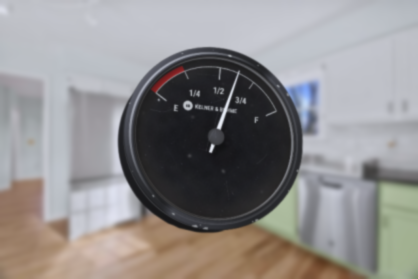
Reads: 0.625
